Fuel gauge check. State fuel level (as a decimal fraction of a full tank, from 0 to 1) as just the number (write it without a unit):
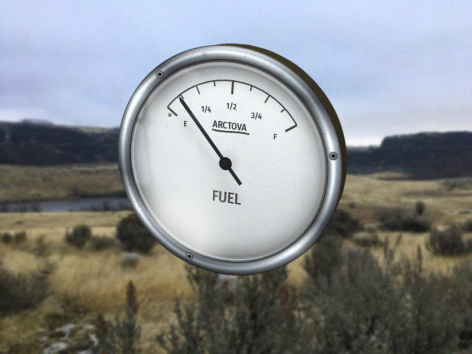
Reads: 0.125
